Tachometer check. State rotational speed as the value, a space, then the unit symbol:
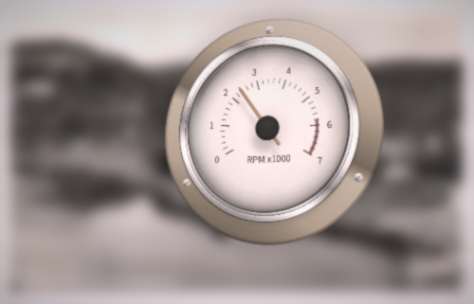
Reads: 2400 rpm
